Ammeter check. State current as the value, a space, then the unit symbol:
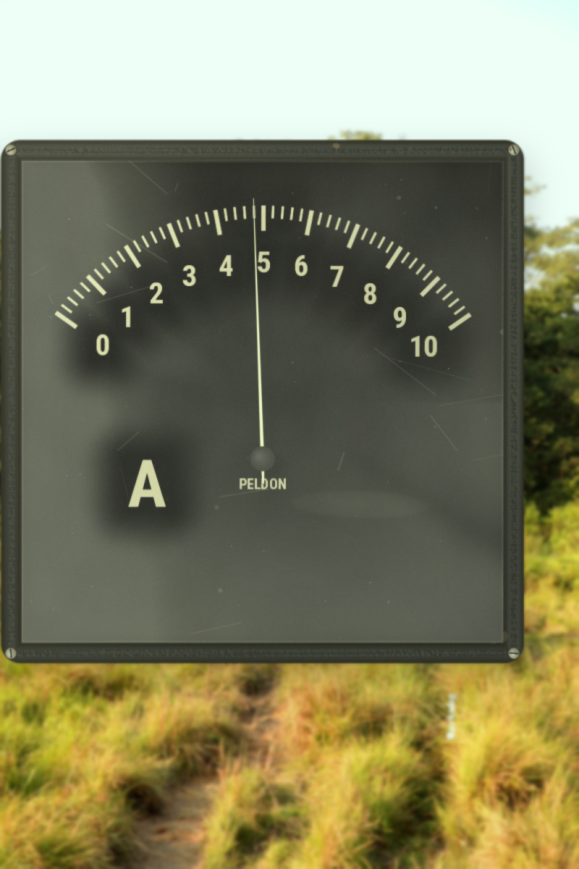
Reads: 4.8 A
